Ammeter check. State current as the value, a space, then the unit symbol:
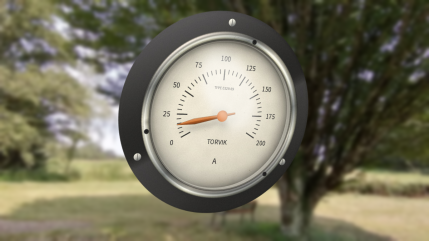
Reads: 15 A
